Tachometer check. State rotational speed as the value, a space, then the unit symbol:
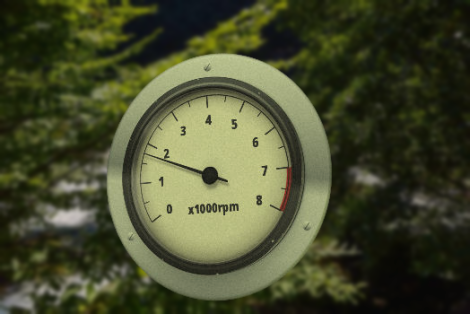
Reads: 1750 rpm
